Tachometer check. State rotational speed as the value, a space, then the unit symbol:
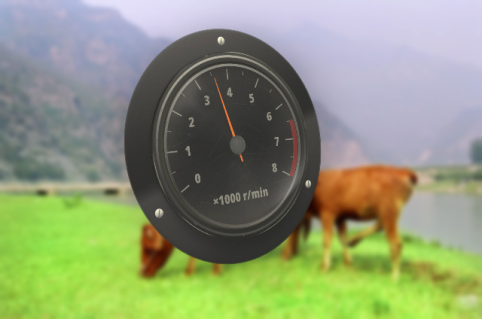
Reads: 3500 rpm
